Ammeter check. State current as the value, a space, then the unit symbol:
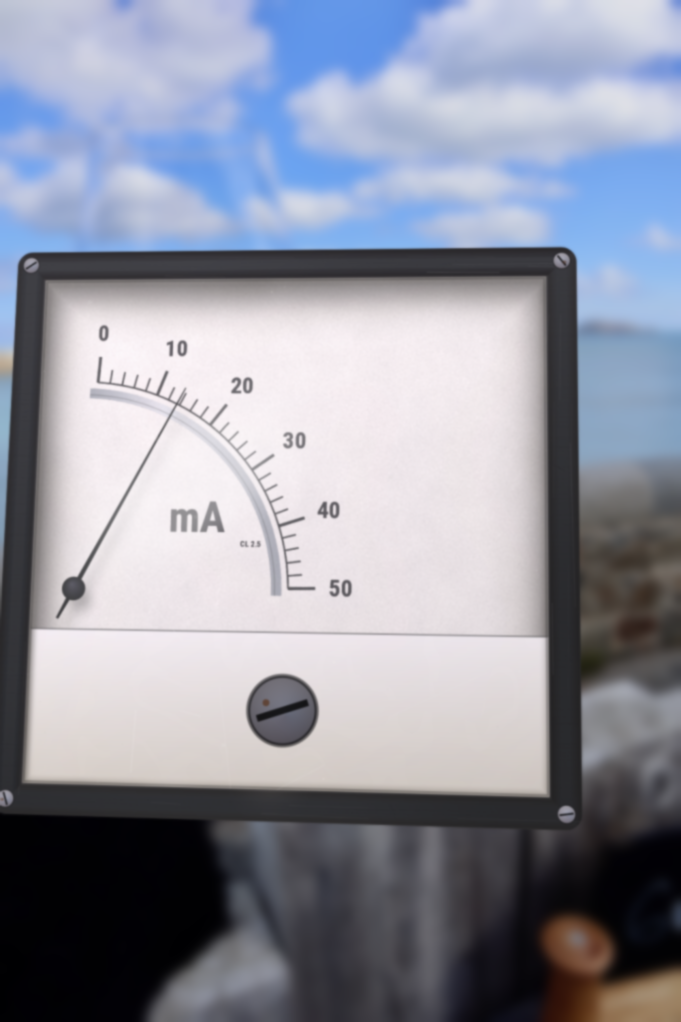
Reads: 14 mA
